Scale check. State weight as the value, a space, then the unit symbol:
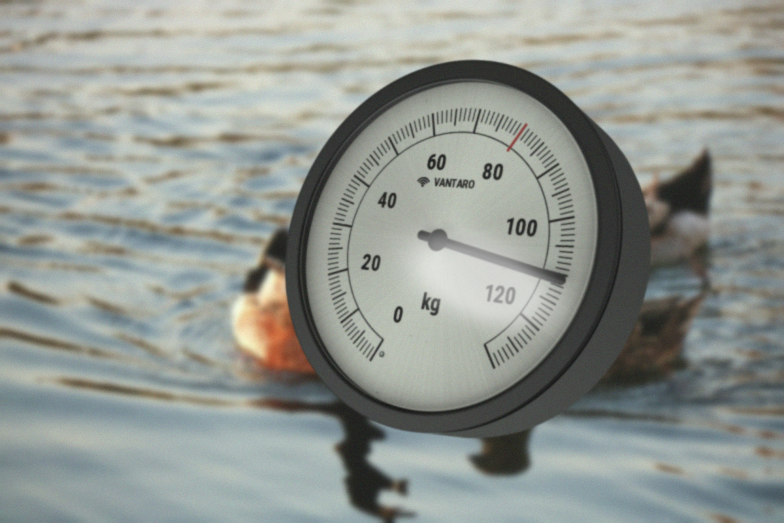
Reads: 111 kg
